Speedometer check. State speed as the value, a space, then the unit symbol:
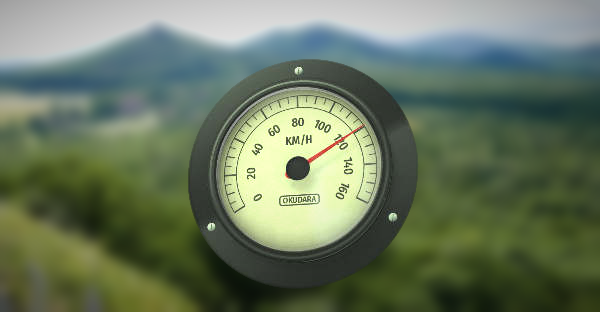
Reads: 120 km/h
